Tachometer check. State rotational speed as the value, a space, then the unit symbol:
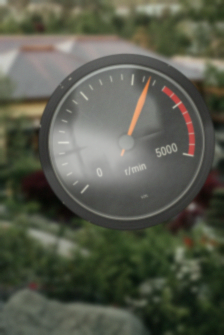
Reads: 3300 rpm
